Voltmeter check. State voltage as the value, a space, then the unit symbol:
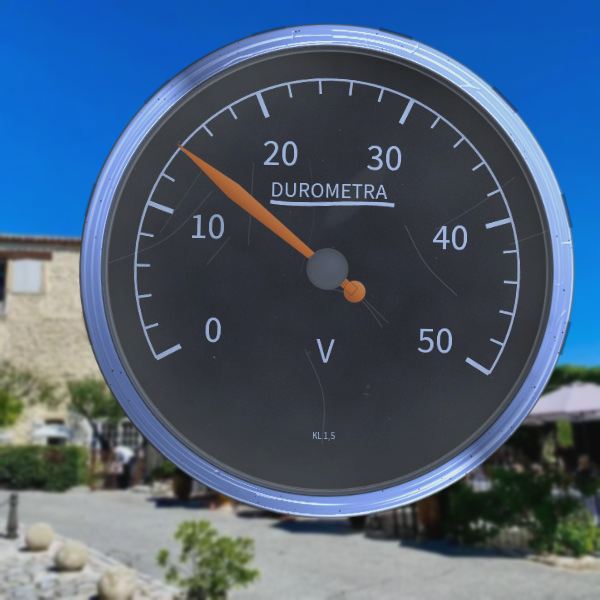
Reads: 14 V
